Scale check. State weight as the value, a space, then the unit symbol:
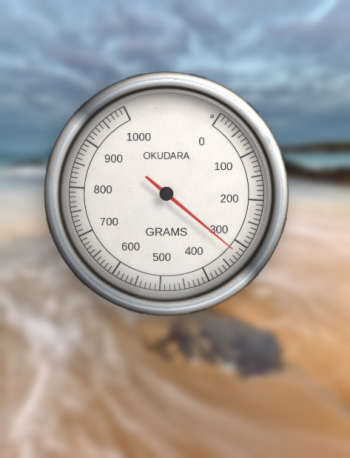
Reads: 320 g
